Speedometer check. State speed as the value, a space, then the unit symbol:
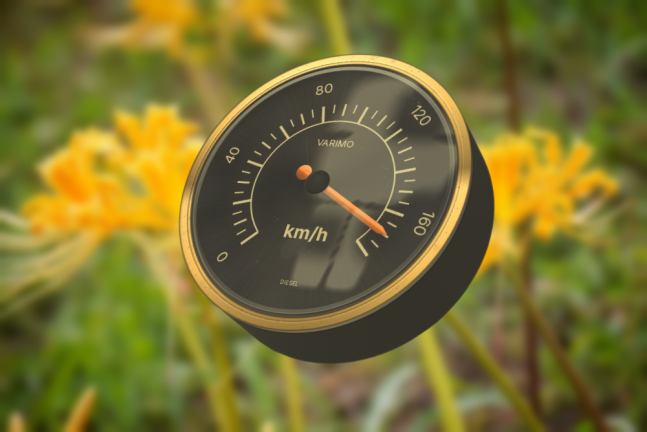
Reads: 170 km/h
